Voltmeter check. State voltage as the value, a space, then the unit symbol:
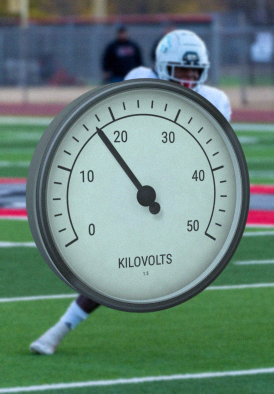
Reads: 17 kV
